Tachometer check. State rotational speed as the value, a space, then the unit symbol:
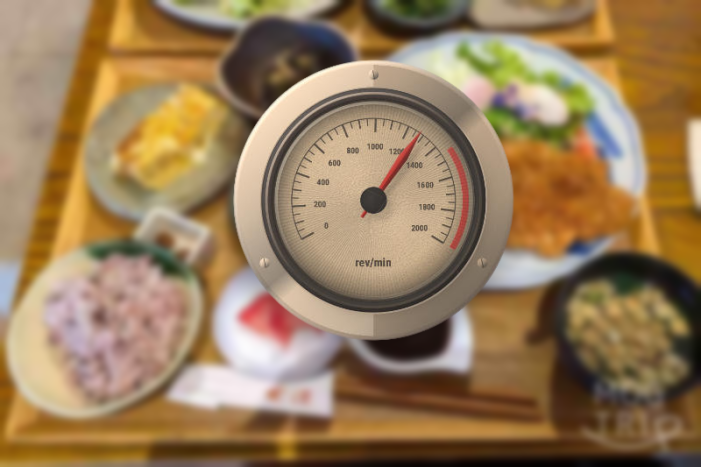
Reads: 1275 rpm
